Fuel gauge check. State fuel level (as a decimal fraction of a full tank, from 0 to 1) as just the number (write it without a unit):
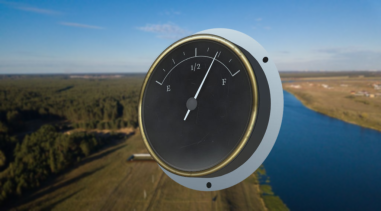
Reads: 0.75
